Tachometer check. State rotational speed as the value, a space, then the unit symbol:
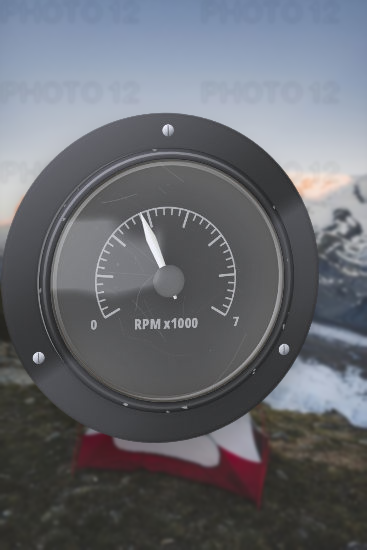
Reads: 2800 rpm
